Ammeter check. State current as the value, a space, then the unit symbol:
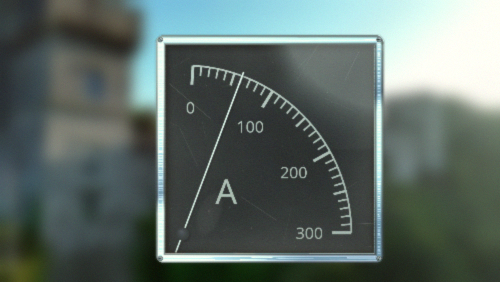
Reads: 60 A
